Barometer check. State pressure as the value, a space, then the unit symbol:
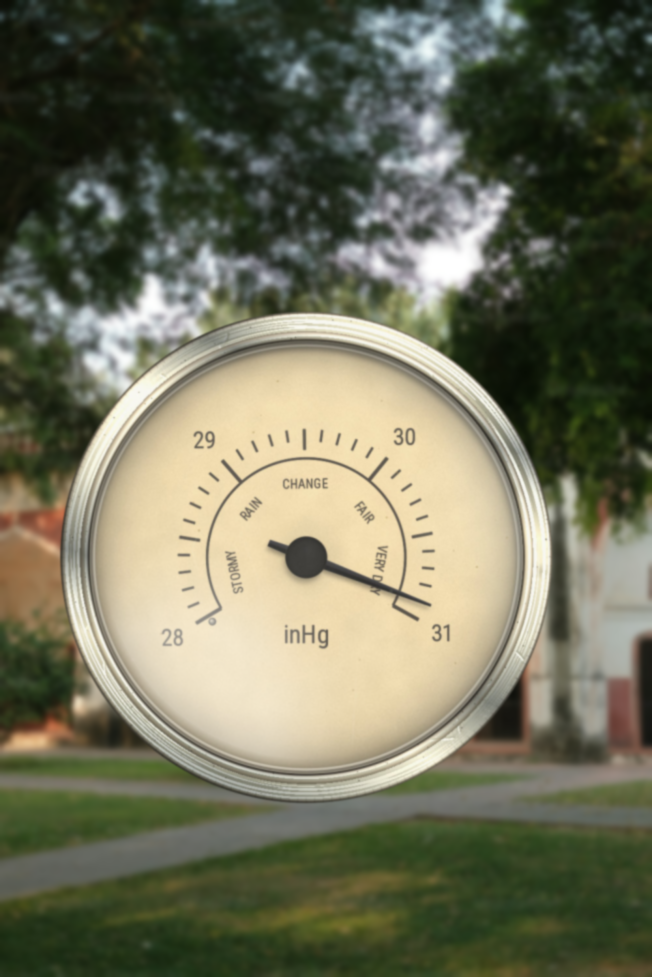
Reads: 30.9 inHg
